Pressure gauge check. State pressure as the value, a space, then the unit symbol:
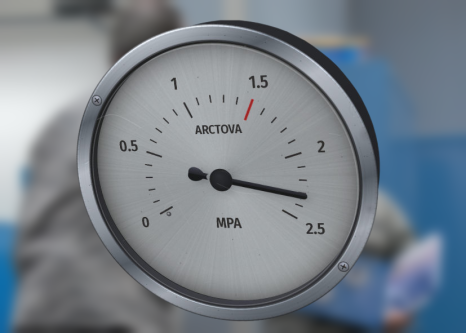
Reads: 2.3 MPa
